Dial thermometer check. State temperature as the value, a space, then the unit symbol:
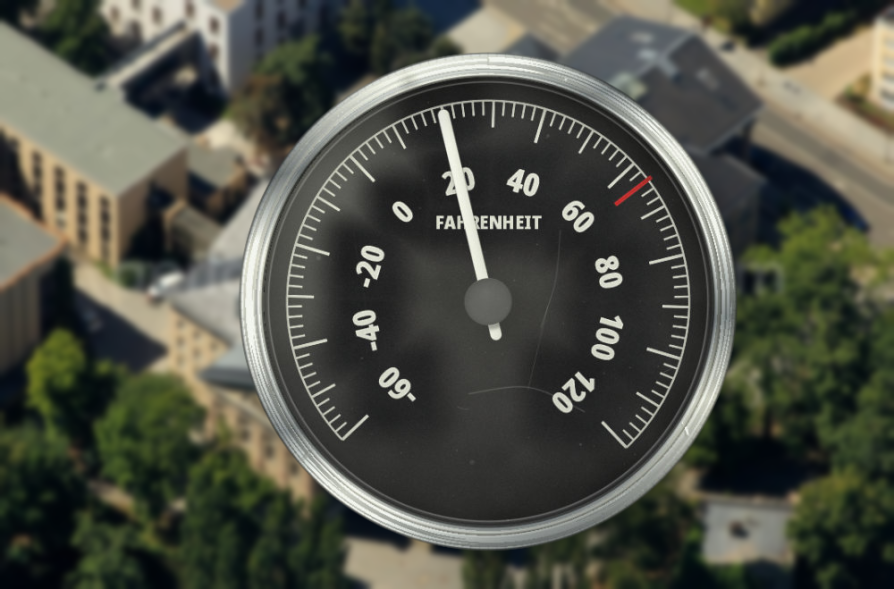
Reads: 20 °F
